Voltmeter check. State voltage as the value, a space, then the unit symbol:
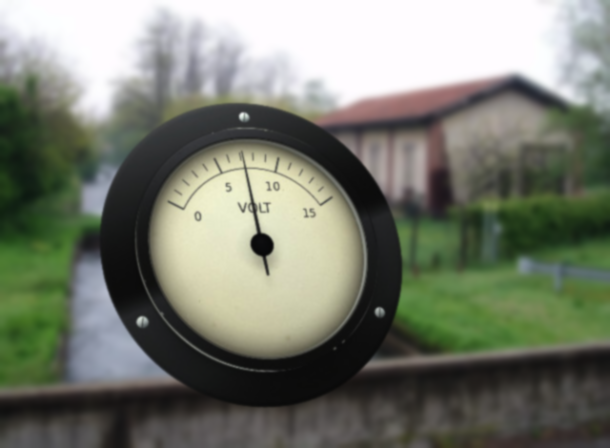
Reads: 7 V
